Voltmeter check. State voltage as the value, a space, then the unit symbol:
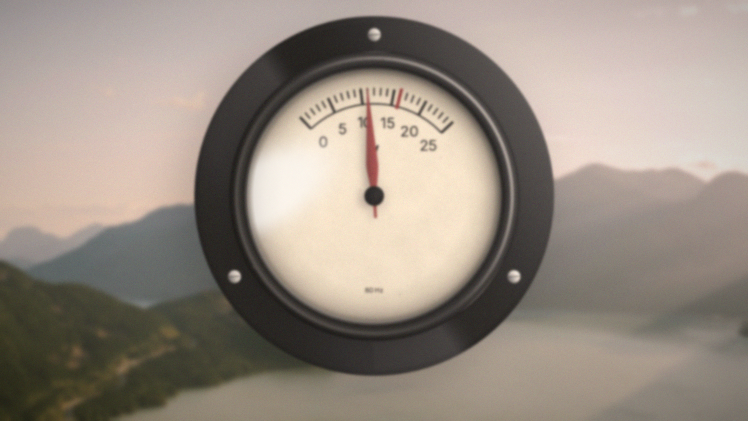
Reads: 11 V
